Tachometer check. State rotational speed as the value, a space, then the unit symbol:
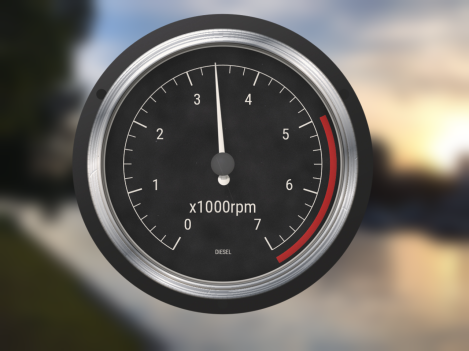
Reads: 3400 rpm
